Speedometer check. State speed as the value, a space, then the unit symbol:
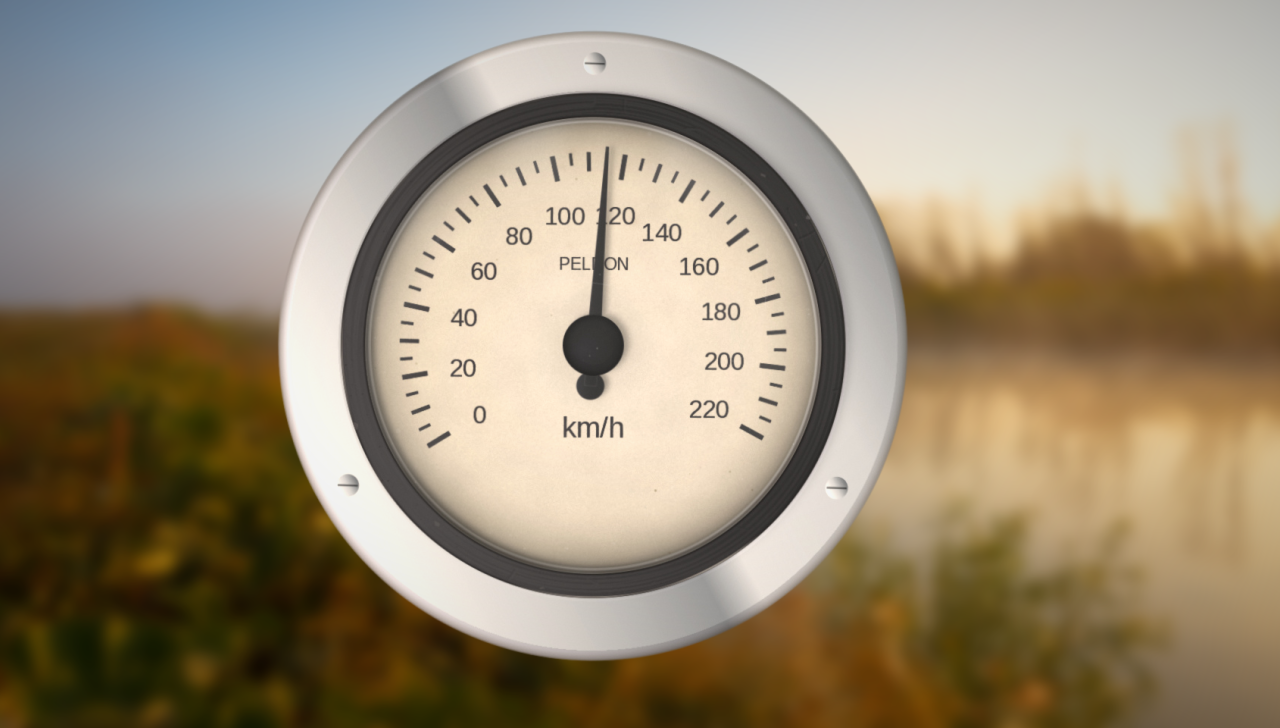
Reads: 115 km/h
